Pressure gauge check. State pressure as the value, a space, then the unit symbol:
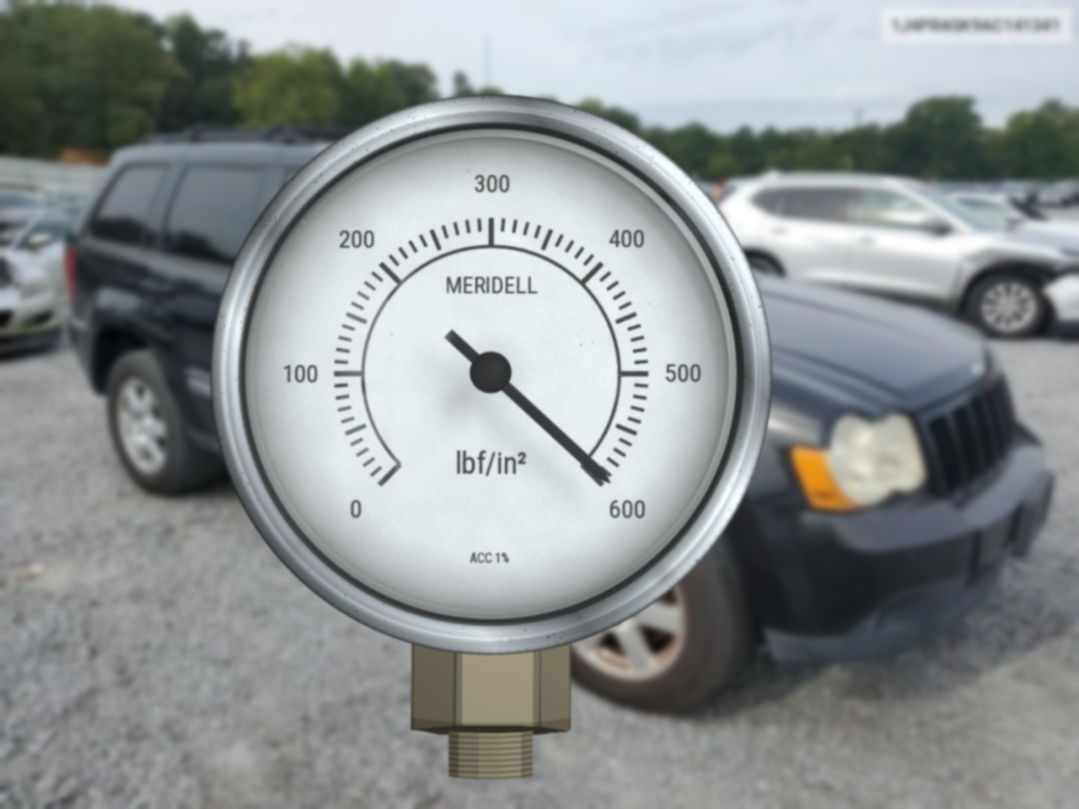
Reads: 595 psi
